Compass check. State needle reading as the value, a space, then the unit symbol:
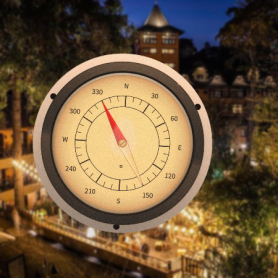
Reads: 330 °
